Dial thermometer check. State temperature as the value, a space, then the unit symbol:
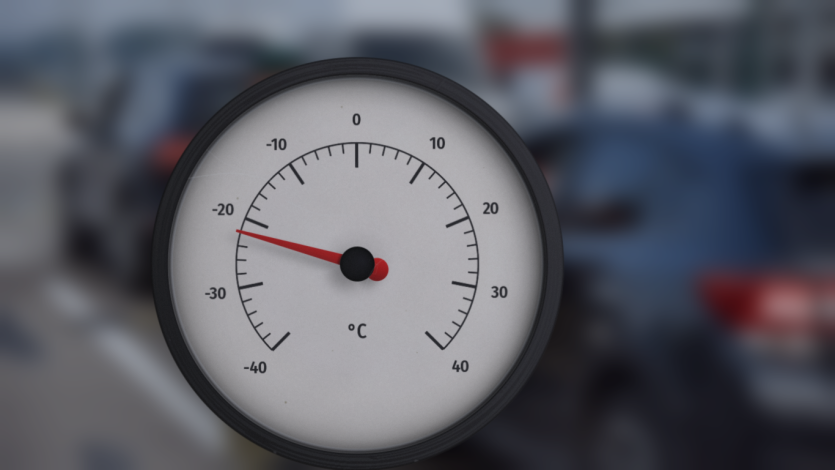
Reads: -22 °C
